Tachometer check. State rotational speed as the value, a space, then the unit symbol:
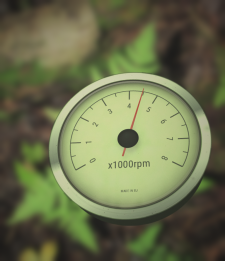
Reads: 4500 rpm
